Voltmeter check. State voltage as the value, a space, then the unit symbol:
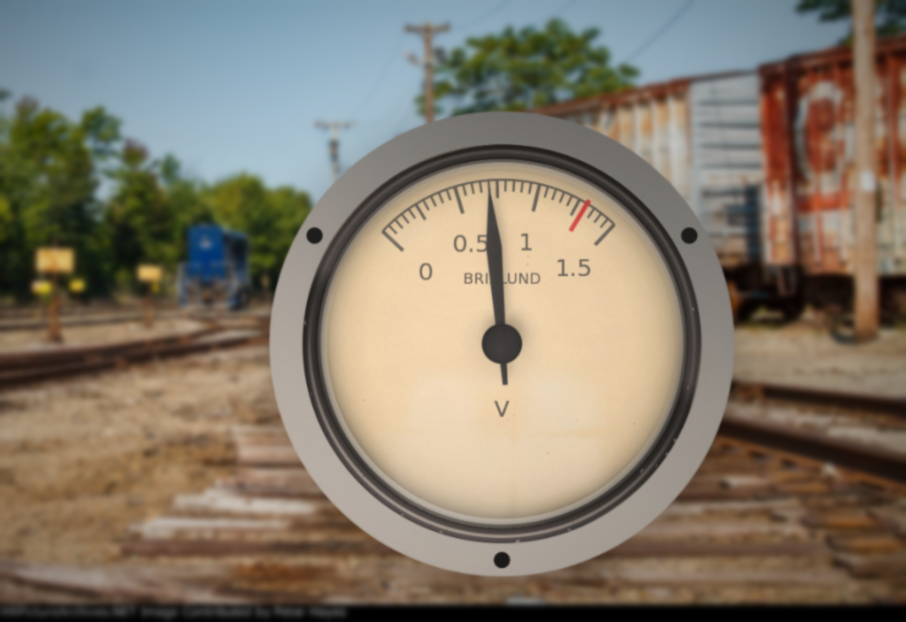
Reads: 0.7 V
